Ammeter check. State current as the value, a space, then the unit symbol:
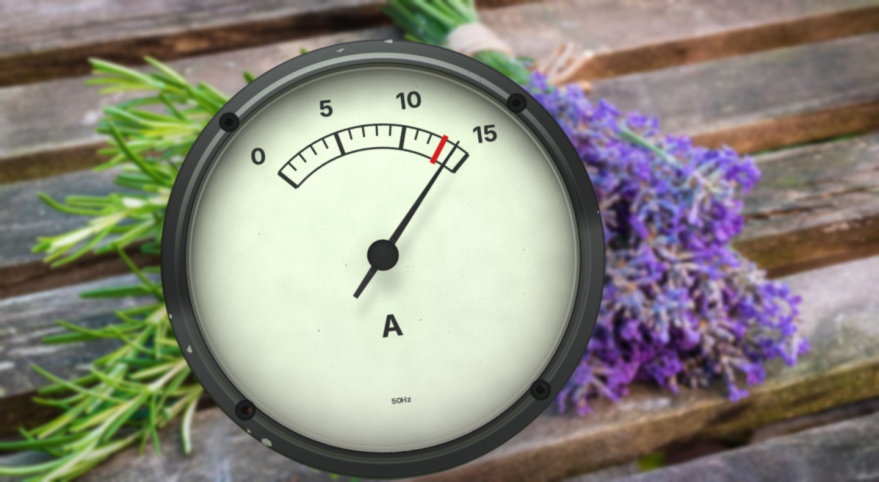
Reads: 14 A
